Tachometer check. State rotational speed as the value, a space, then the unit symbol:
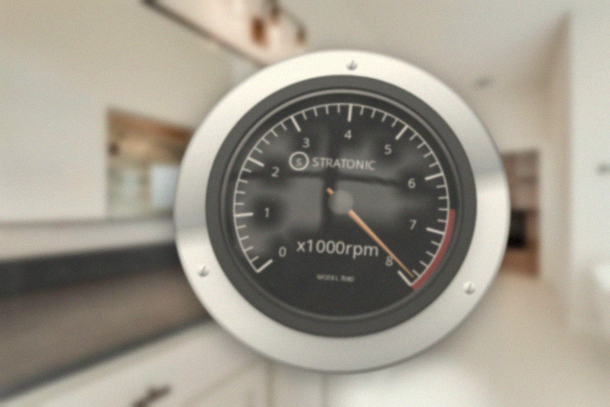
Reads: 7900 rpm
